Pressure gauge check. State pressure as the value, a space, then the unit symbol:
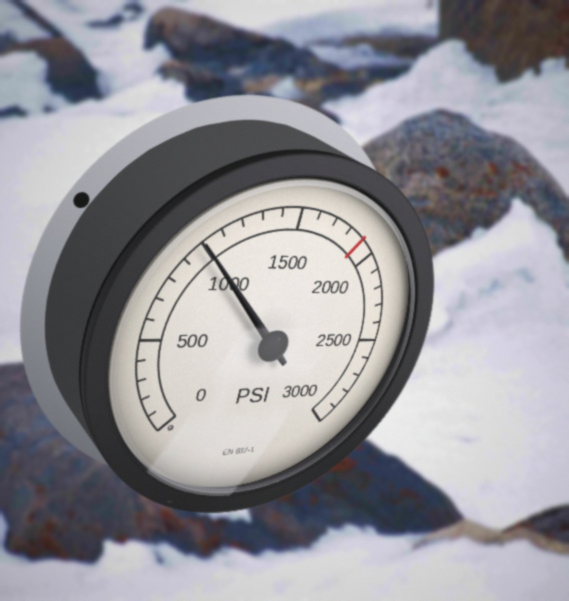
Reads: 1000 psi
